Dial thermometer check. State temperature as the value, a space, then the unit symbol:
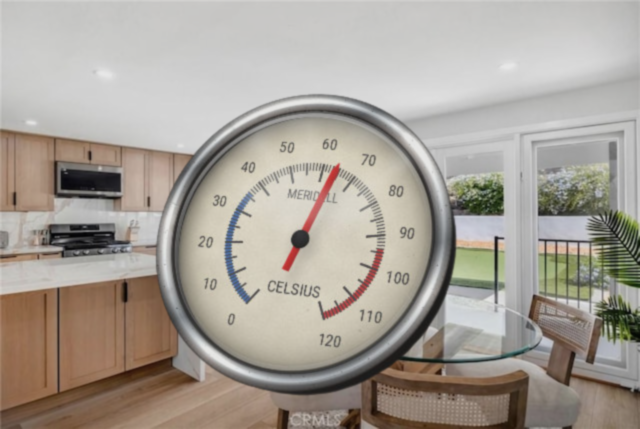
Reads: 65 °C
